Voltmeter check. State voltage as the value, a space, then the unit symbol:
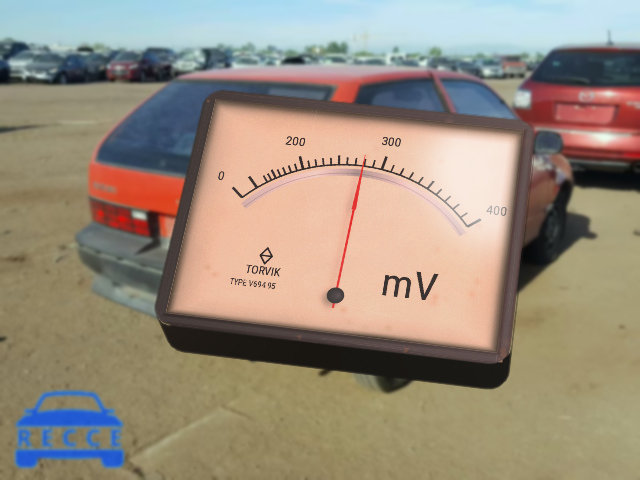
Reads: 280 mV
